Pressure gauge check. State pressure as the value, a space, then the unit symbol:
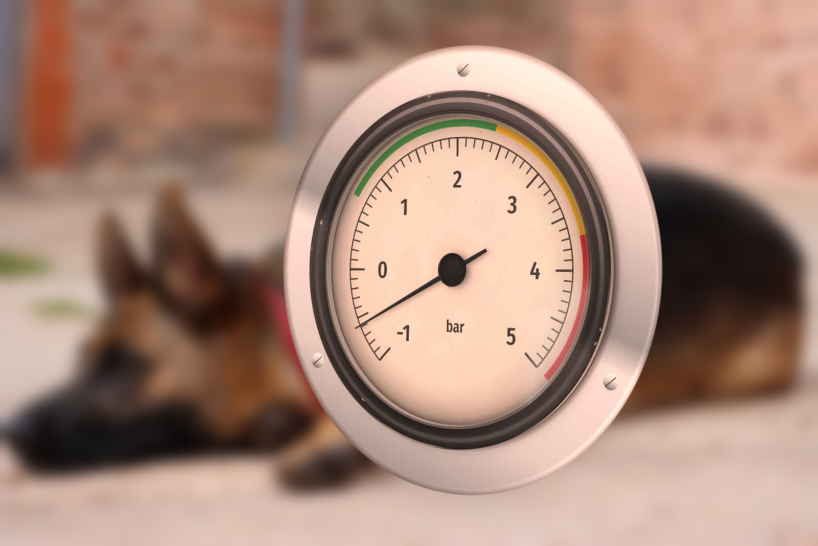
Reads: -0.6 bar
